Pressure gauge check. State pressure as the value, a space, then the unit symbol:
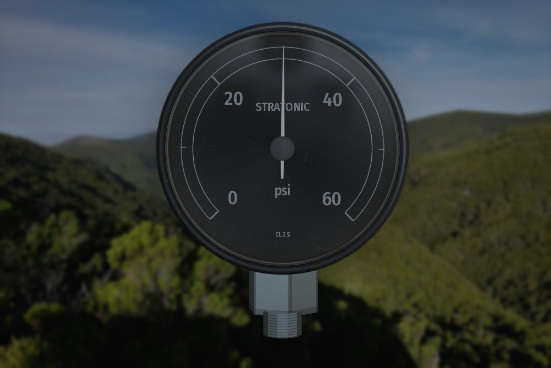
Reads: 30 psi
